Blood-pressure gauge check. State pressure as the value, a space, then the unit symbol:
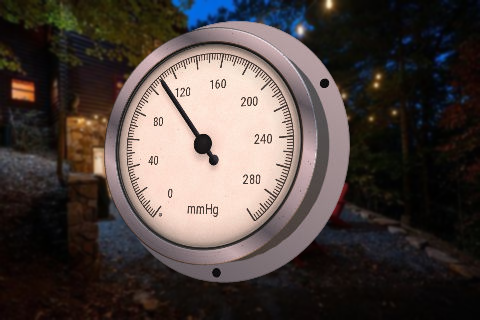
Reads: 110 mmHg
